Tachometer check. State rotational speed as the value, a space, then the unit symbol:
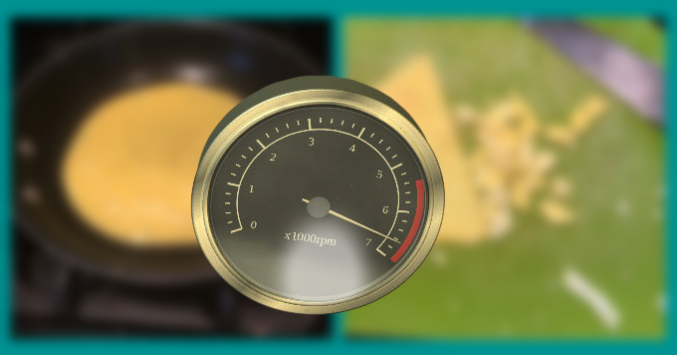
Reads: 6600 rpm
